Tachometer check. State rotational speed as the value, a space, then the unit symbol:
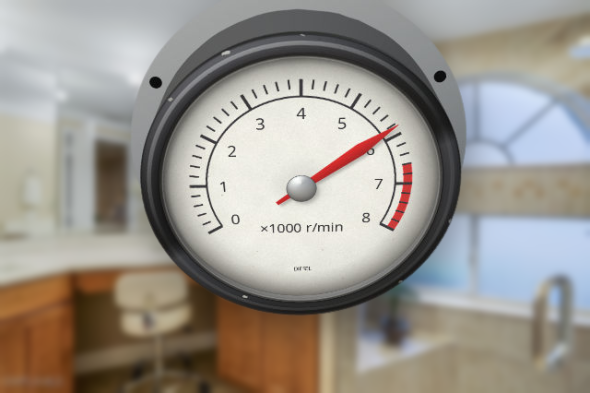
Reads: 5800 rpm
